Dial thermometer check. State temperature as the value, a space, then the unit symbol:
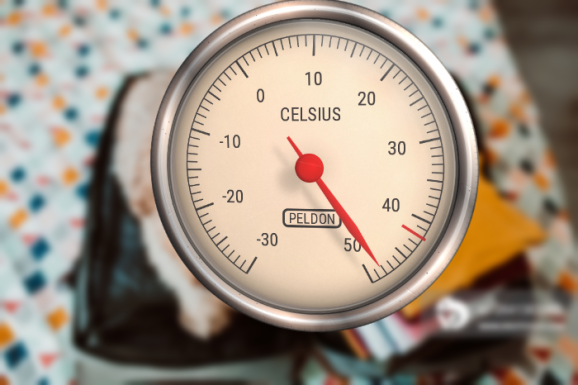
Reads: 48 °C
